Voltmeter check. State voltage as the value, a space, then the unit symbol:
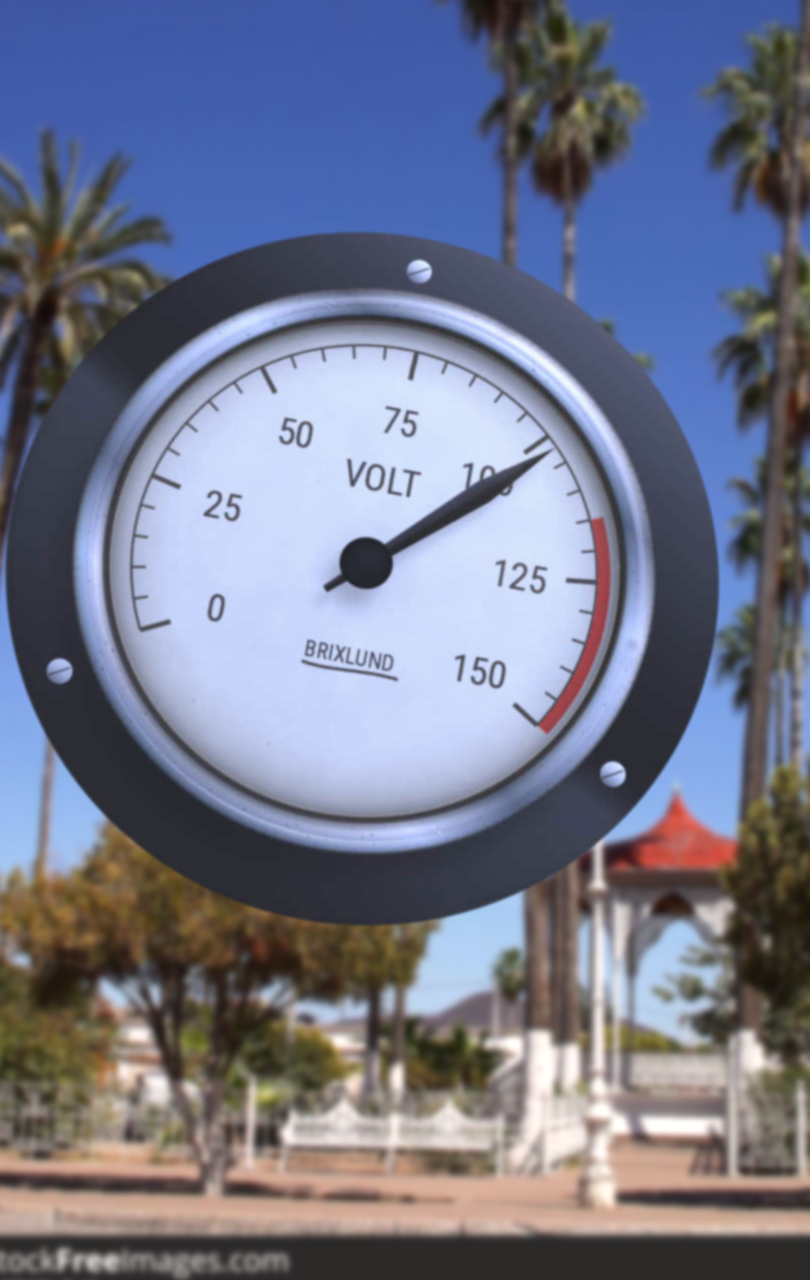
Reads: 102.5 V
